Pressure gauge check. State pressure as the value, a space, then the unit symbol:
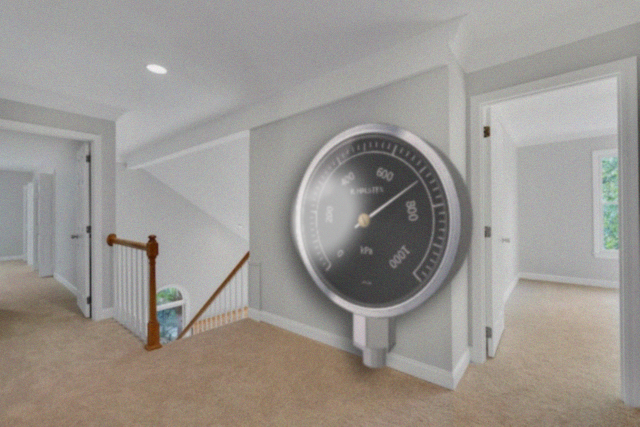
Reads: 720 kPa
